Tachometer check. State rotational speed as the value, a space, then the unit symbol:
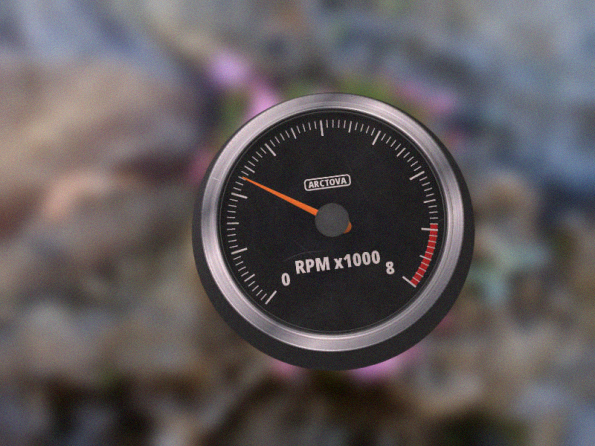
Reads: 2300 rpm
